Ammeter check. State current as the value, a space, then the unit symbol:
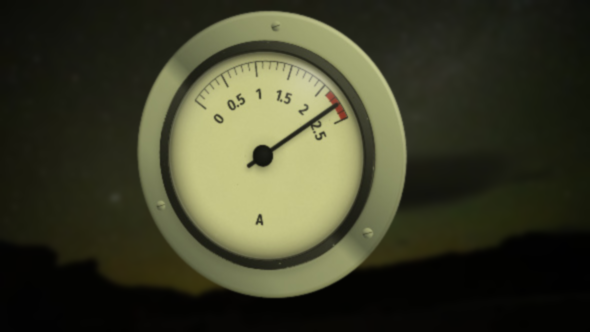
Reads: 2.3 A
